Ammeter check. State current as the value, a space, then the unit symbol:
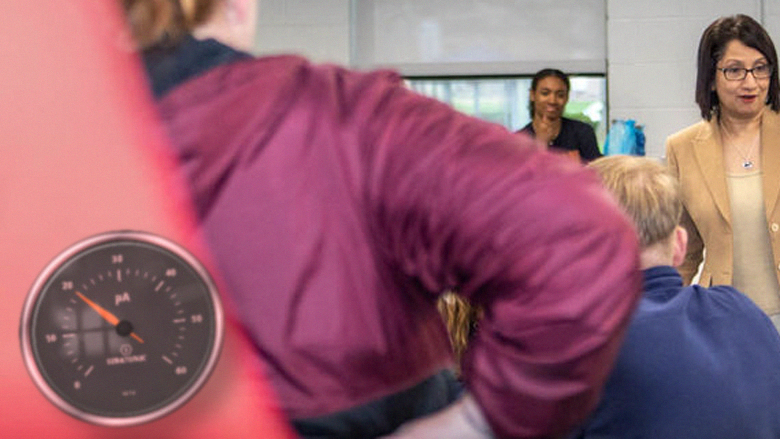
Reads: 20 µA
